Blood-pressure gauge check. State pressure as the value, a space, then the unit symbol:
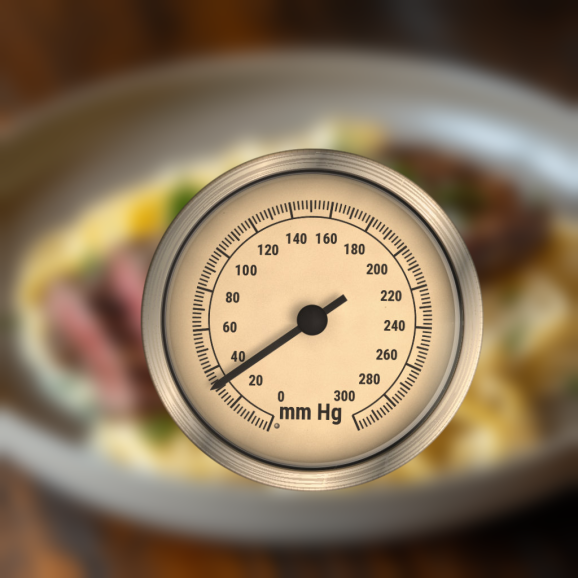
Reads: 32 mmHg
